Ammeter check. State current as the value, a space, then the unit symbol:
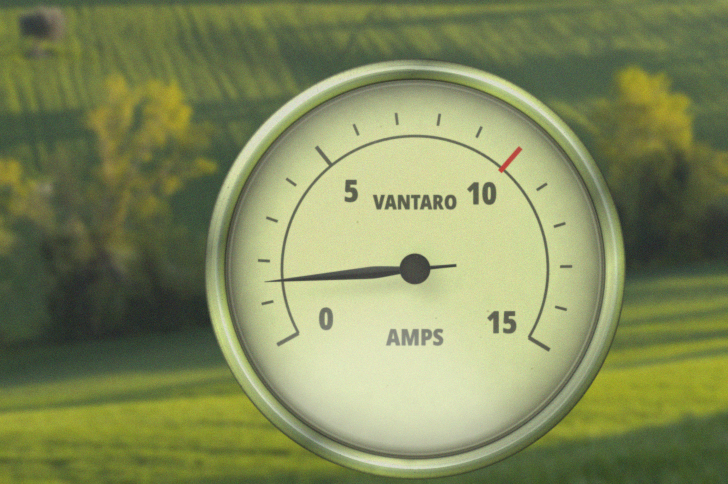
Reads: 1.5 A
